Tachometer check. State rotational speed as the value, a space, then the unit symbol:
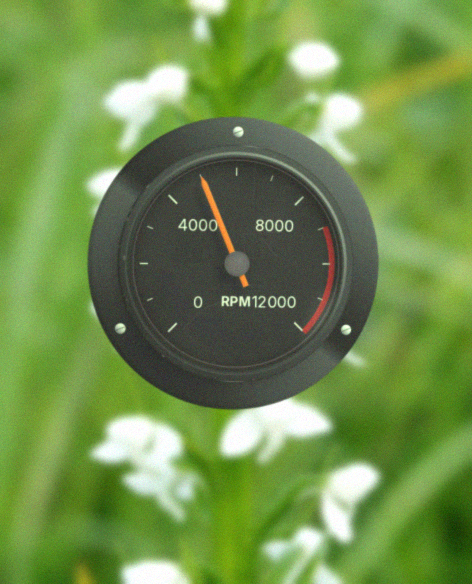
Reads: 5000 rpm
